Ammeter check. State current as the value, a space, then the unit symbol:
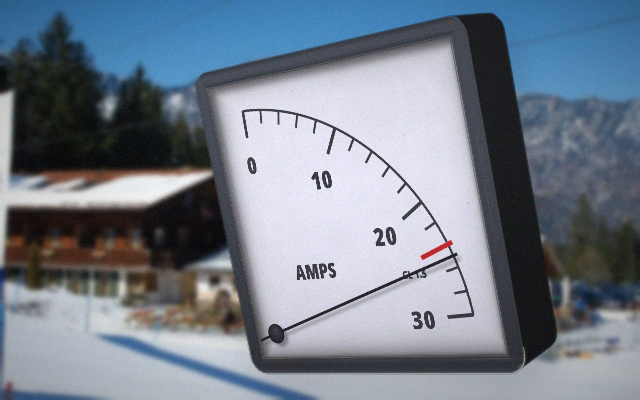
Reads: 25 A
